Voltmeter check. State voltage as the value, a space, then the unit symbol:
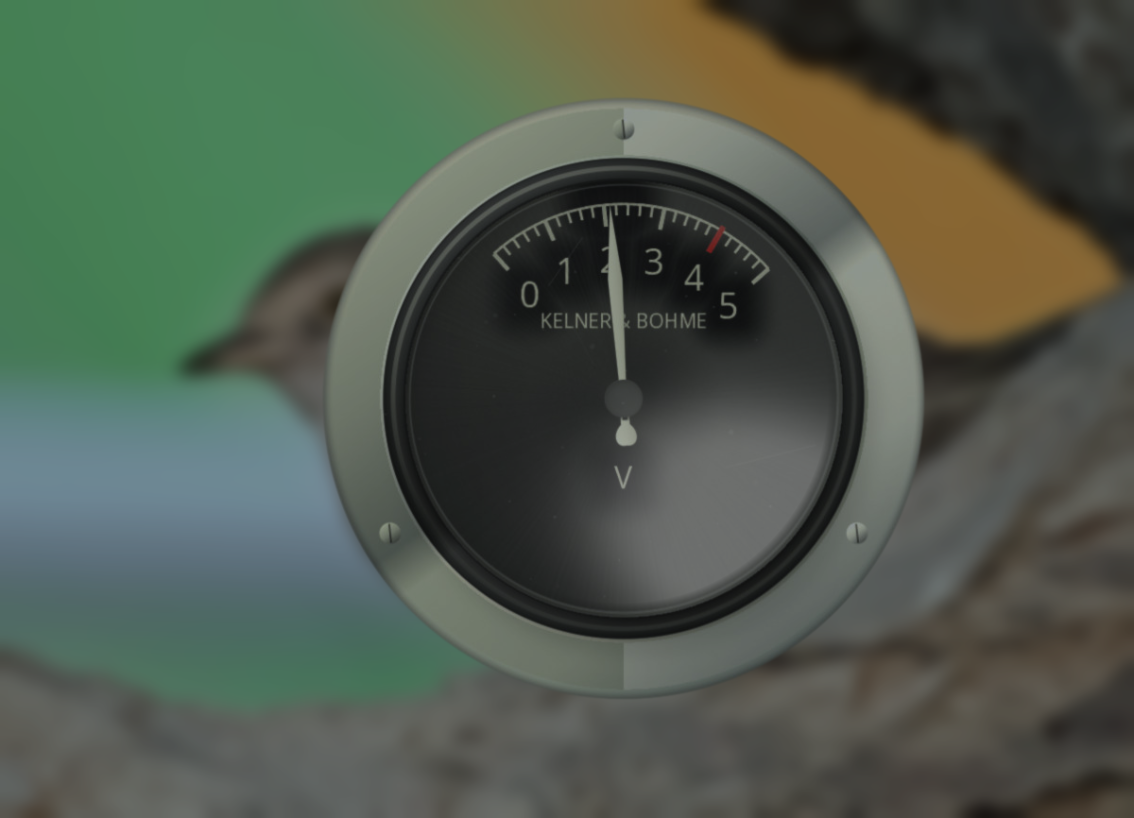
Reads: 2.1 V
